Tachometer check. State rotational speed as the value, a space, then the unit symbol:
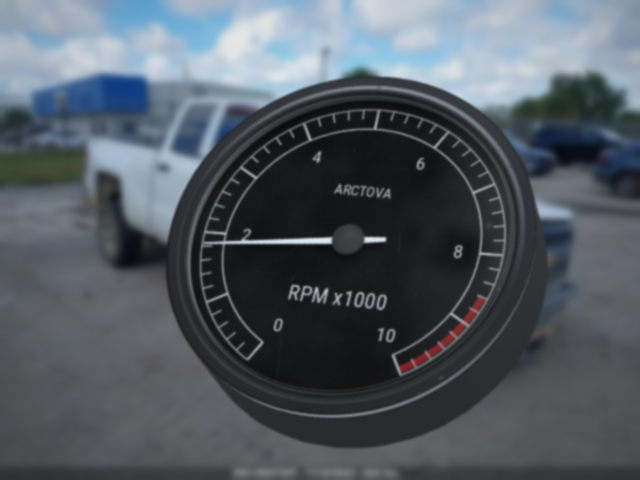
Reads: 1800 rpm
